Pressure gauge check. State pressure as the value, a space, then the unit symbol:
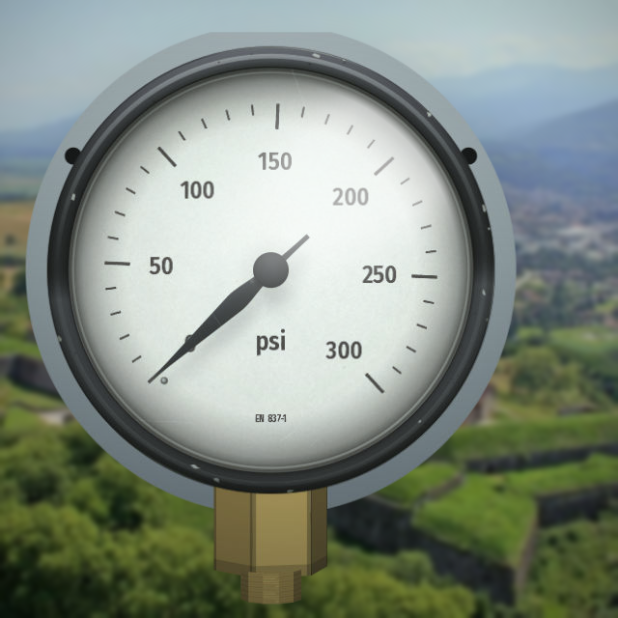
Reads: 0 psi
